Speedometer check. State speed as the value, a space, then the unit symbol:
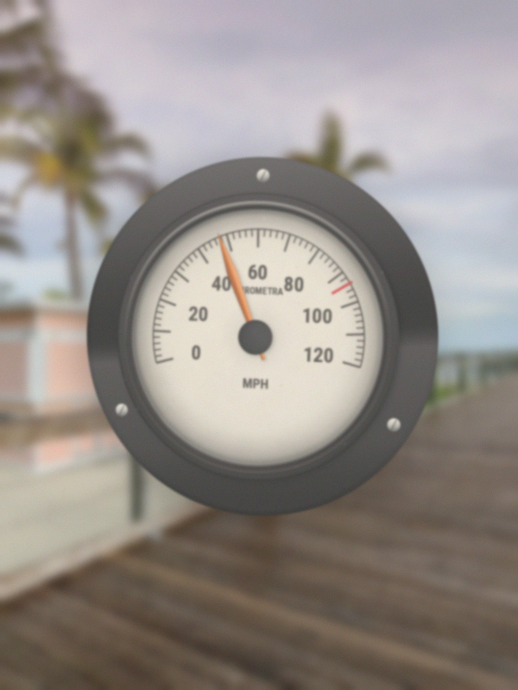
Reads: 48 mph
